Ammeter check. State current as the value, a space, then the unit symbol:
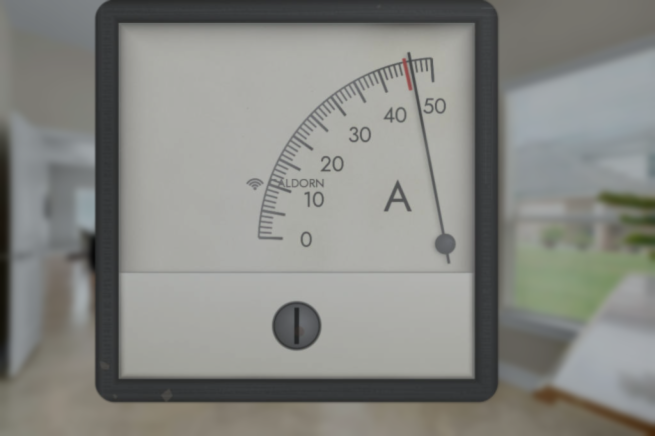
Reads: 46 A
